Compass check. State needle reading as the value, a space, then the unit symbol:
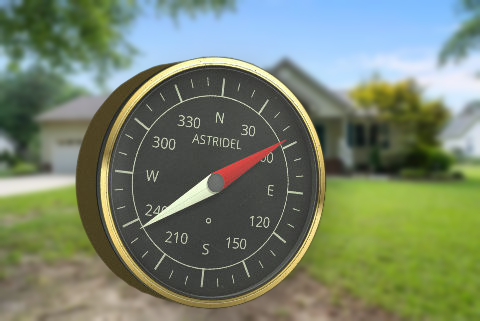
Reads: 55 °
